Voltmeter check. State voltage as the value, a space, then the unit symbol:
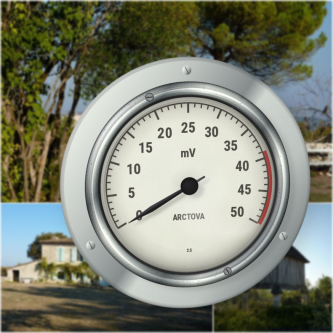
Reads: 0 mV
